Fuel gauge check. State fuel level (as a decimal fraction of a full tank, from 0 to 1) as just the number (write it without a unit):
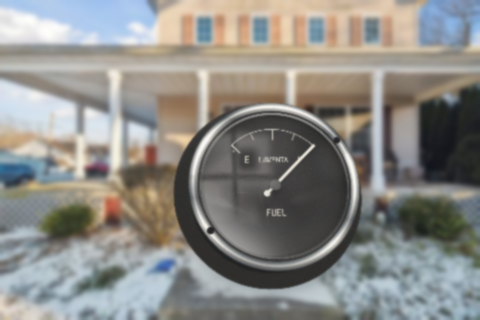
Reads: 1
